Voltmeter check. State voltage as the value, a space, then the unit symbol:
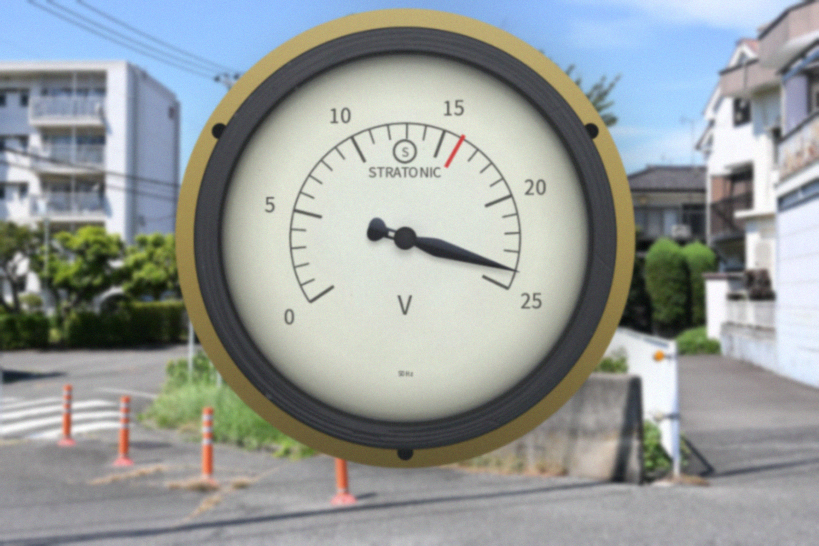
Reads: 24 V
